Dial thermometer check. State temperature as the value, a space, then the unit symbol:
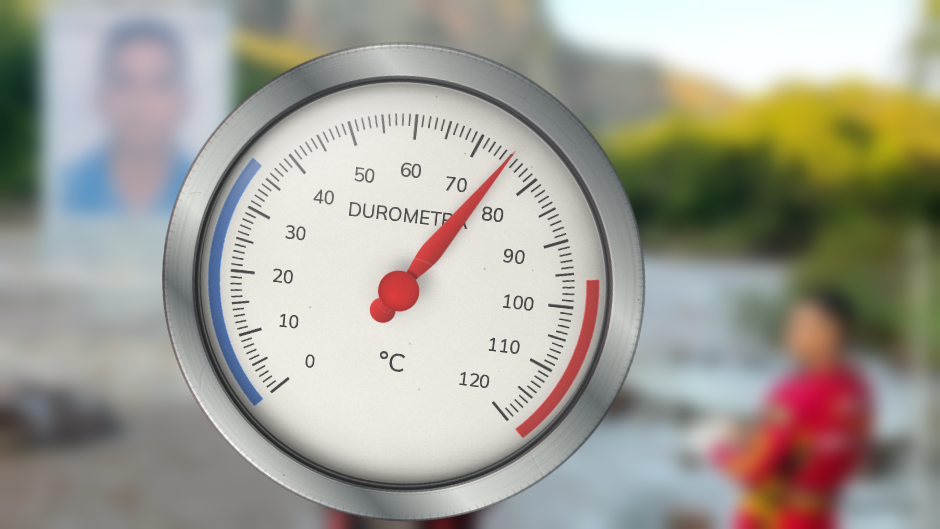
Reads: 75 °C
